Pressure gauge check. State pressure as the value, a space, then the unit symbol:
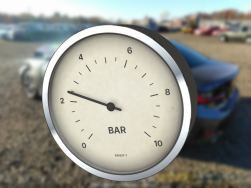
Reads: 2.5 bar
